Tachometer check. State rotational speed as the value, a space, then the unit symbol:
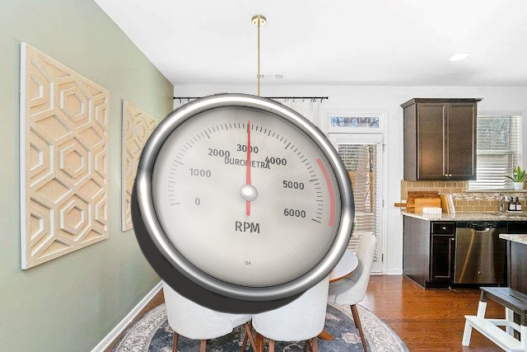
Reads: 3000 rpm
